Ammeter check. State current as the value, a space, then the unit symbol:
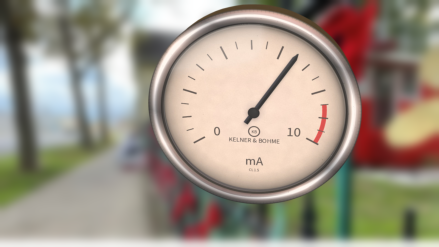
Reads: 6.5 mA
